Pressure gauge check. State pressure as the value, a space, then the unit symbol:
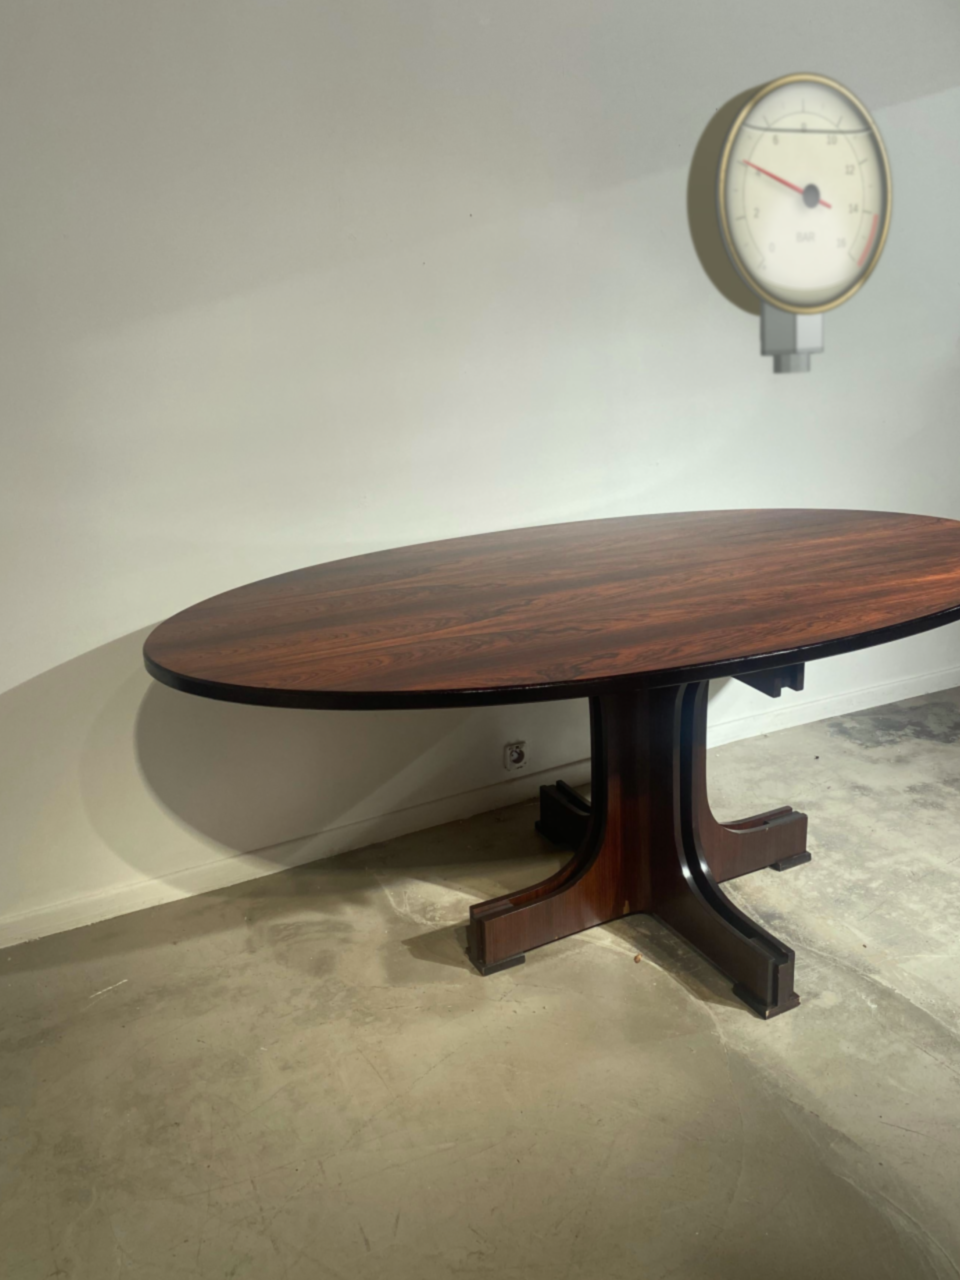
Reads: 4 bar
